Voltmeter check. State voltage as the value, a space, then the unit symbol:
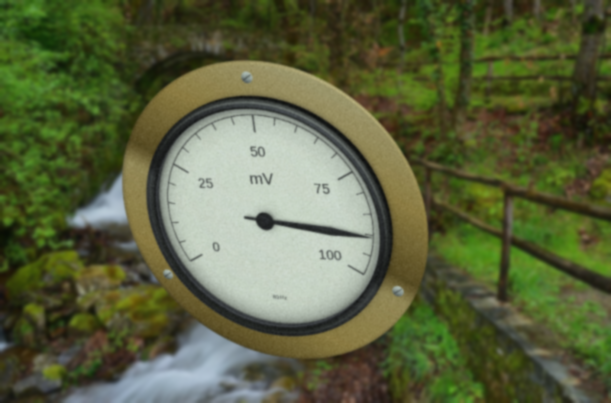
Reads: 90 mV
